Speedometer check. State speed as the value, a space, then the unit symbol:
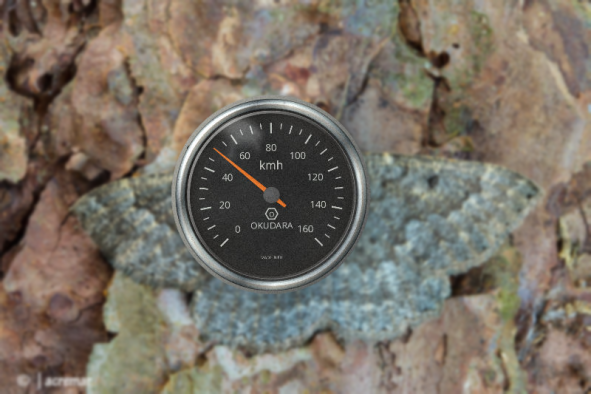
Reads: 50 km/h
